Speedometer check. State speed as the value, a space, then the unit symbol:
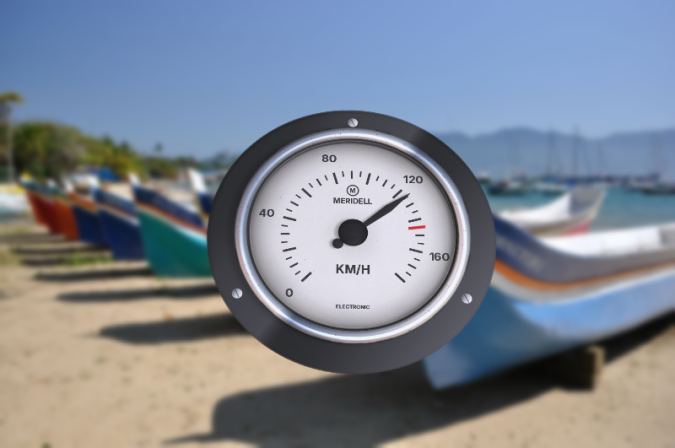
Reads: 125 km/h
